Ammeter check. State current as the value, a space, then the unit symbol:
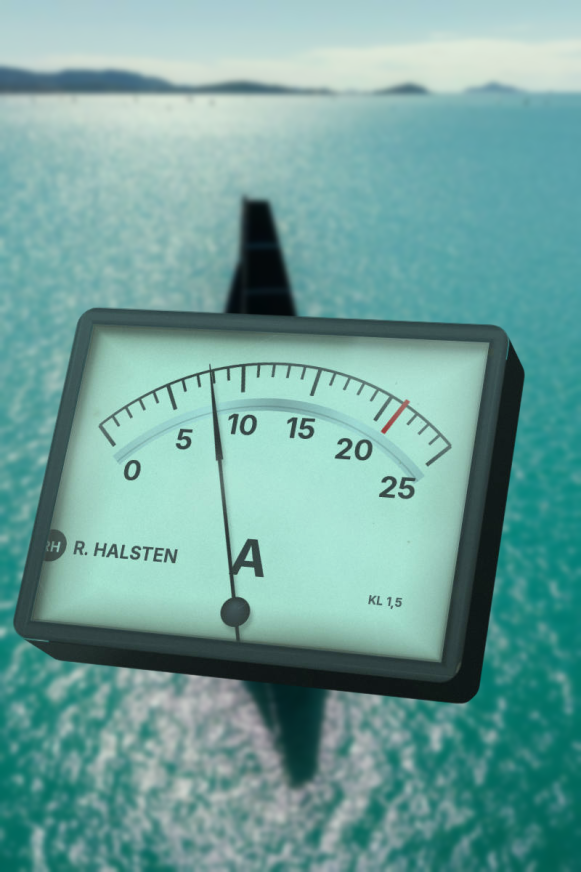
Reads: 8 A
